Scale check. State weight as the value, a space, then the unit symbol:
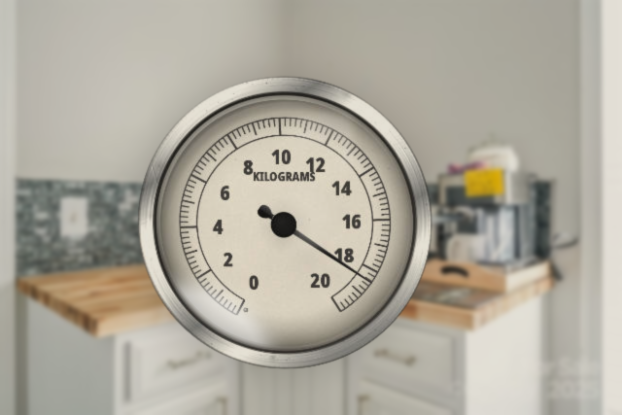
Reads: 18.4 kg
